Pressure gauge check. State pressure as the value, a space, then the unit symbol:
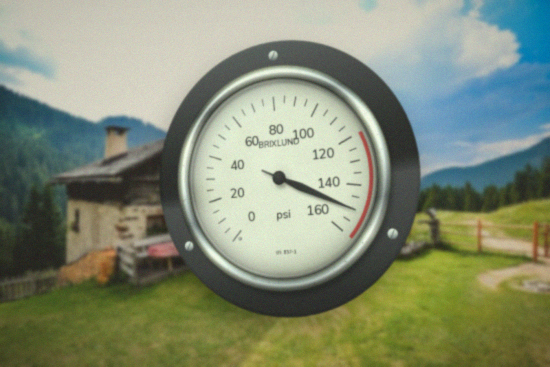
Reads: 150 psi
